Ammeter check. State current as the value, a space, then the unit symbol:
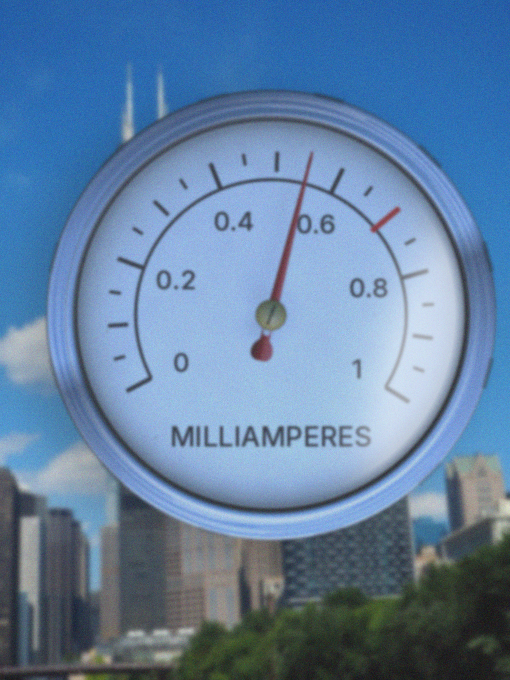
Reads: 0.55 mA
